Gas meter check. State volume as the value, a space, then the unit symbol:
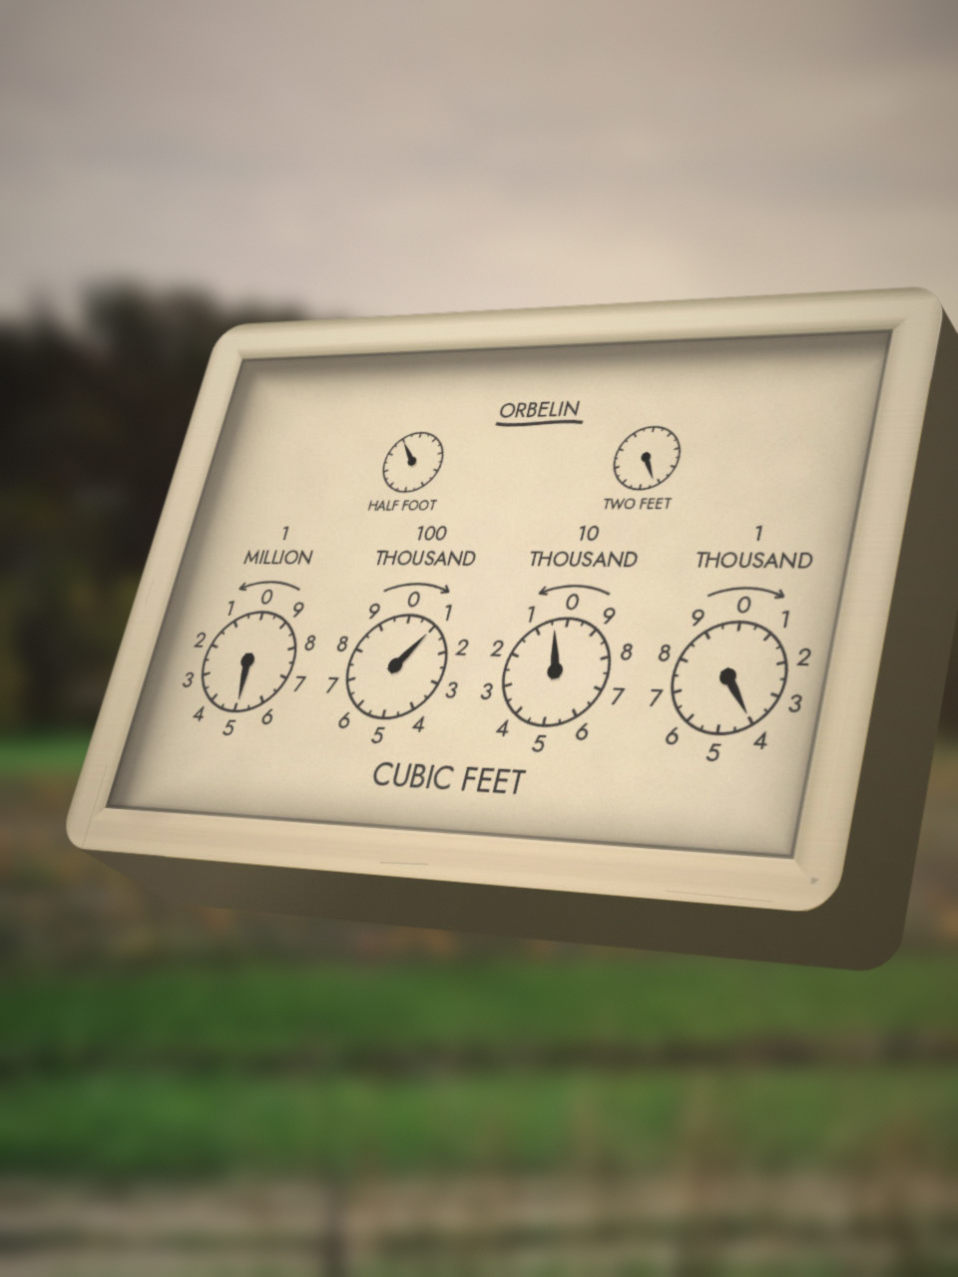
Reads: 510400 ft³
